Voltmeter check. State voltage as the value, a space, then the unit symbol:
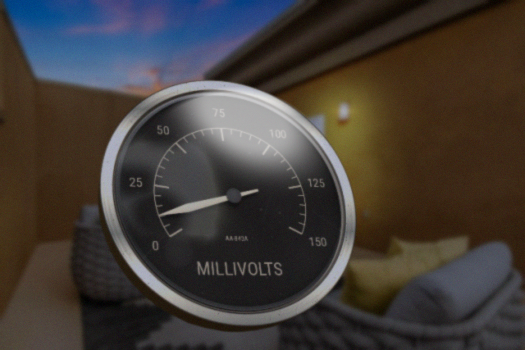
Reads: 10 mV
